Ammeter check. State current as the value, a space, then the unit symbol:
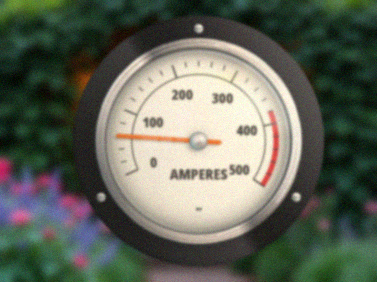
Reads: 60 A
